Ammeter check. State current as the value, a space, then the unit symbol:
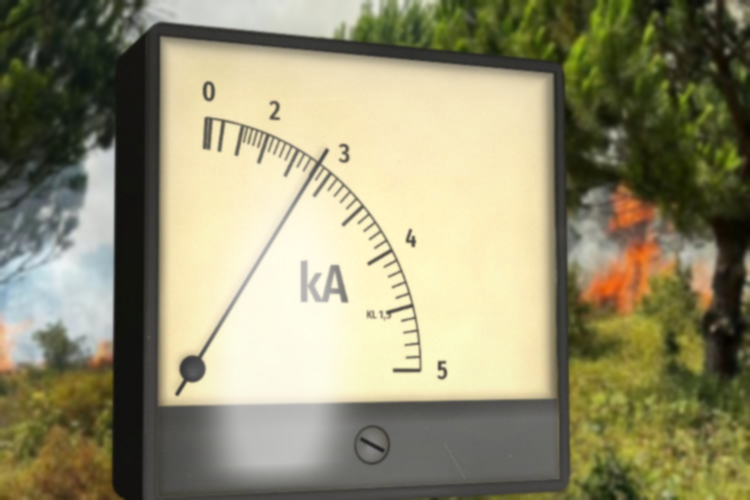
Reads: 2.8 kA
